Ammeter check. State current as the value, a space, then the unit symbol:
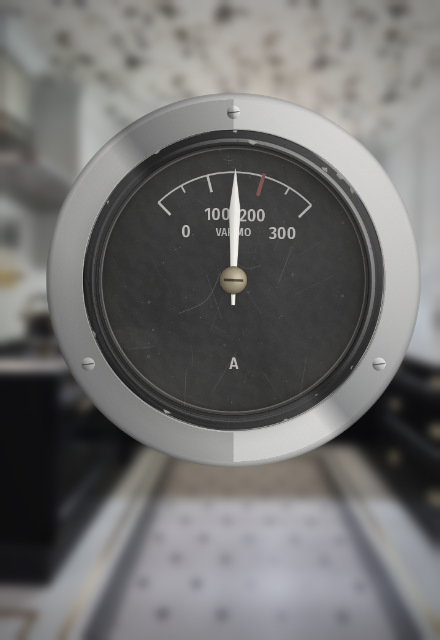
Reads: 150 A
